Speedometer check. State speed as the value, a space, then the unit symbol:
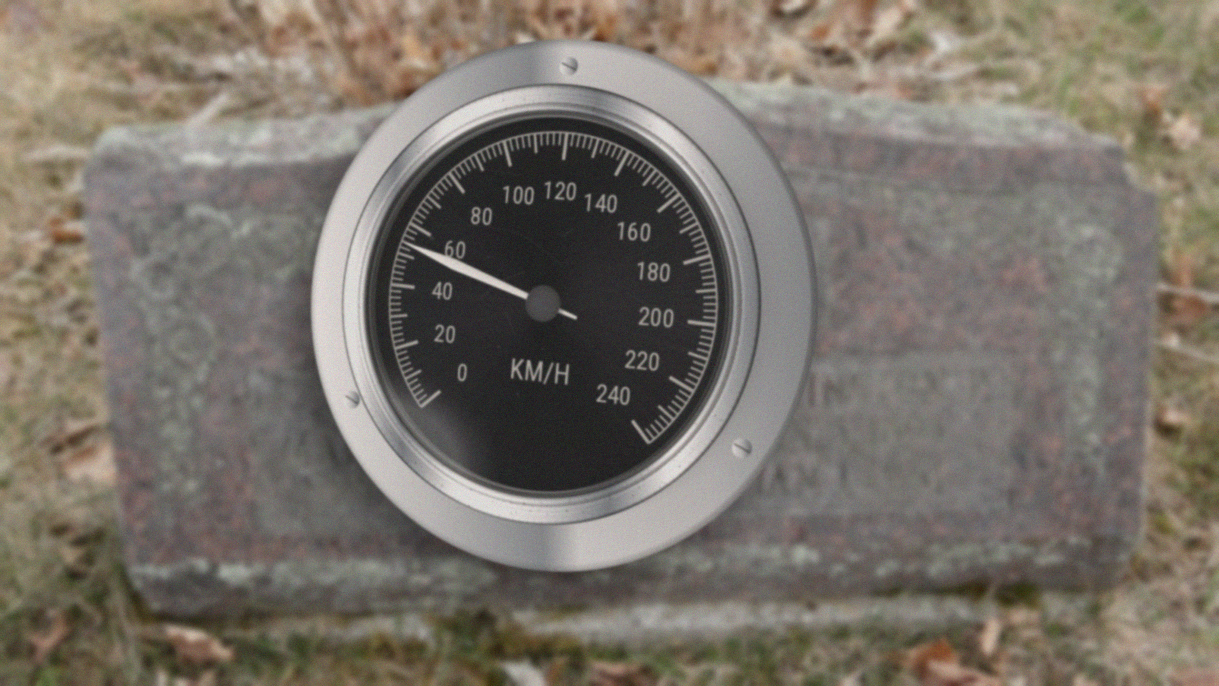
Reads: 54 km/h
